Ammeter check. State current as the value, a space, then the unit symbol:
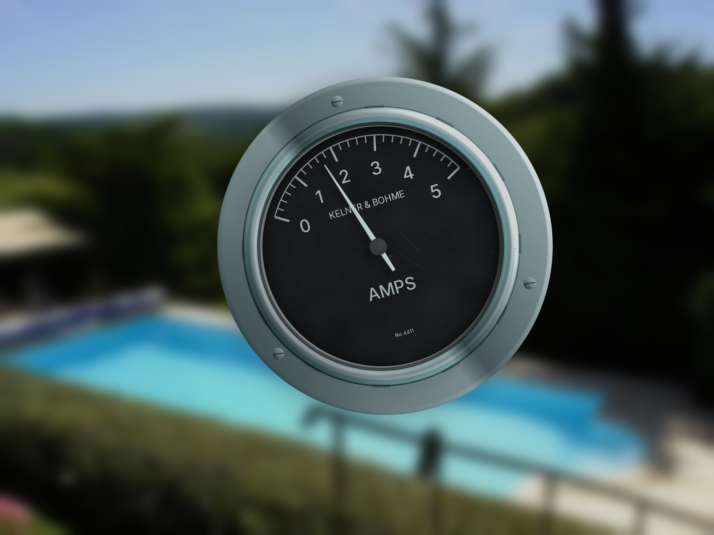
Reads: 1.7 A
